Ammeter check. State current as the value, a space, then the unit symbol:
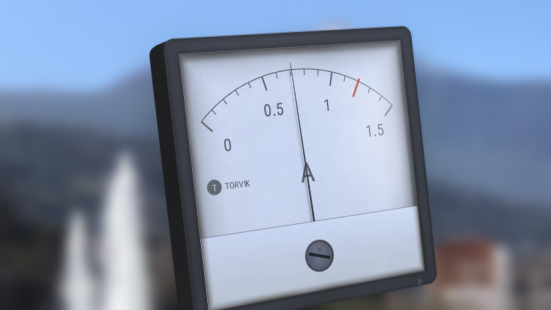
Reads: 0.7 A
